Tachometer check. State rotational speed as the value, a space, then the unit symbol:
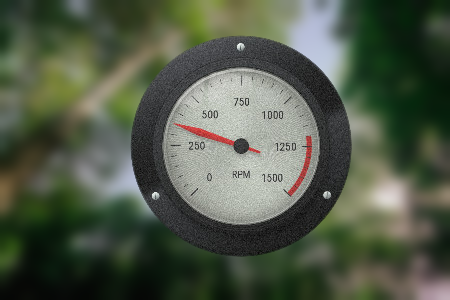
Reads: 350 rpm
